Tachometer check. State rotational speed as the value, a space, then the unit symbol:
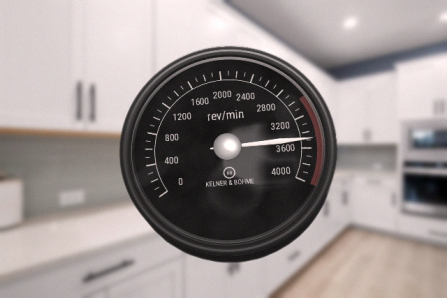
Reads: 3500 rpm
